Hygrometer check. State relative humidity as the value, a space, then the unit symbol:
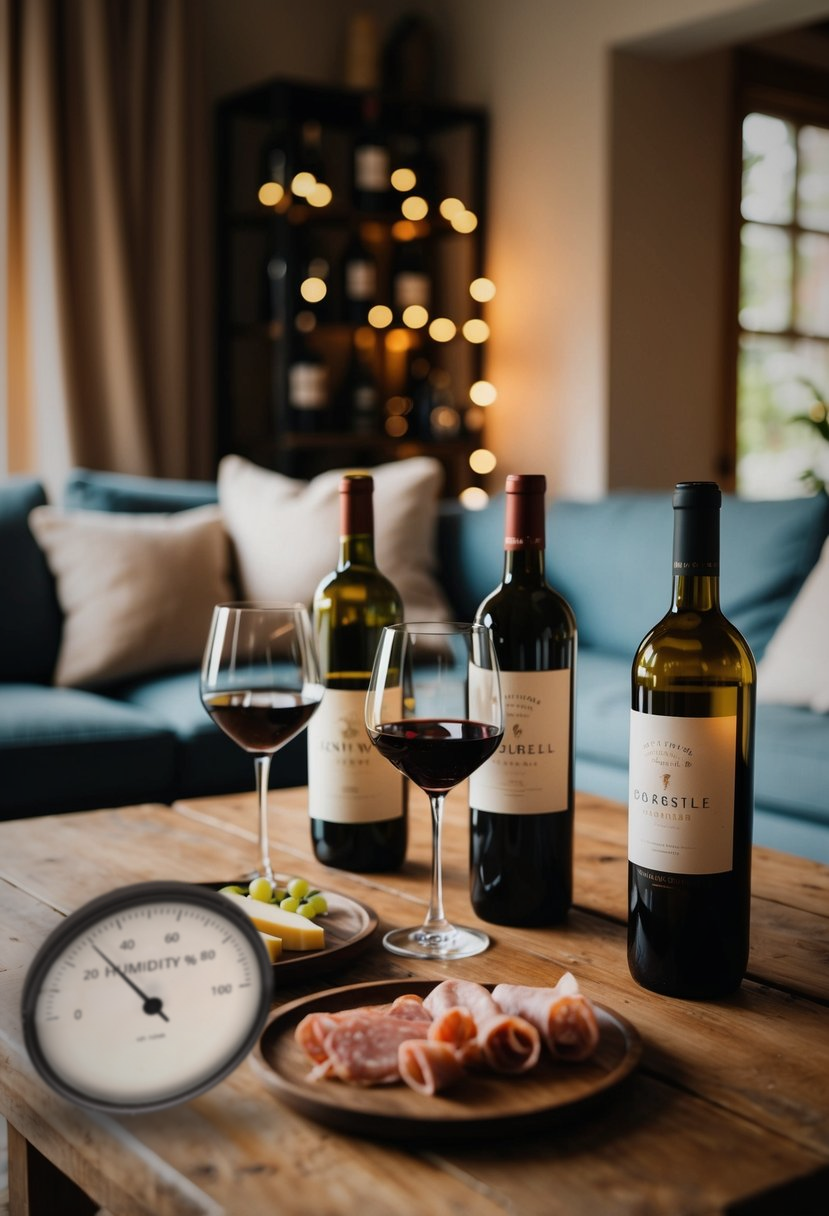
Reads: 30 %
